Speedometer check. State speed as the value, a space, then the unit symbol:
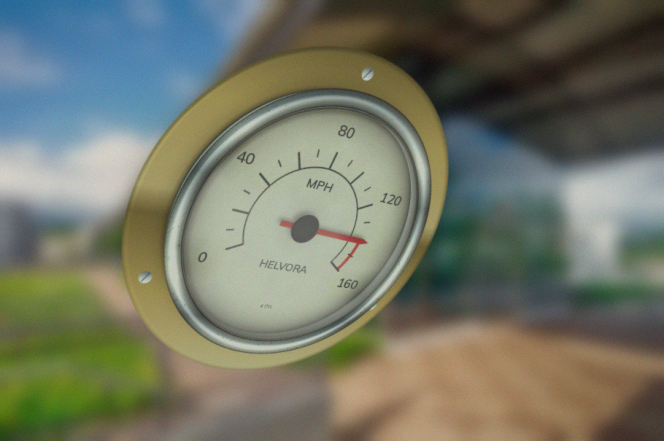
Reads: 140 mph
